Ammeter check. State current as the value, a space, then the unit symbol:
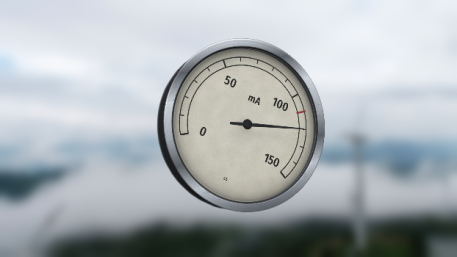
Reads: 120 mA
